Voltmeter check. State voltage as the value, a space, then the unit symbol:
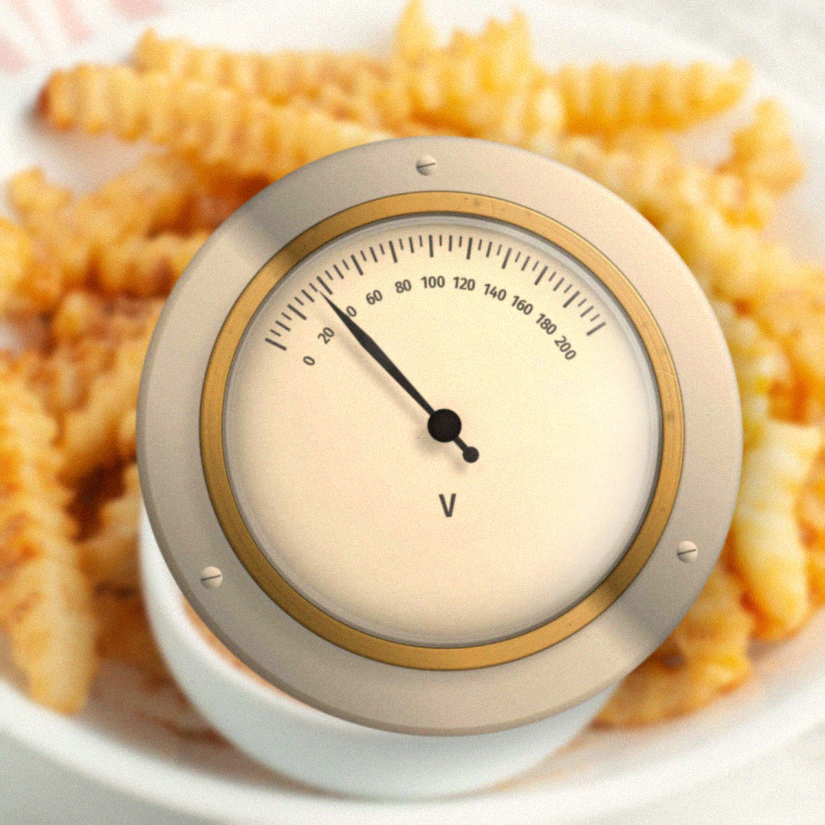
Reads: 35 V
